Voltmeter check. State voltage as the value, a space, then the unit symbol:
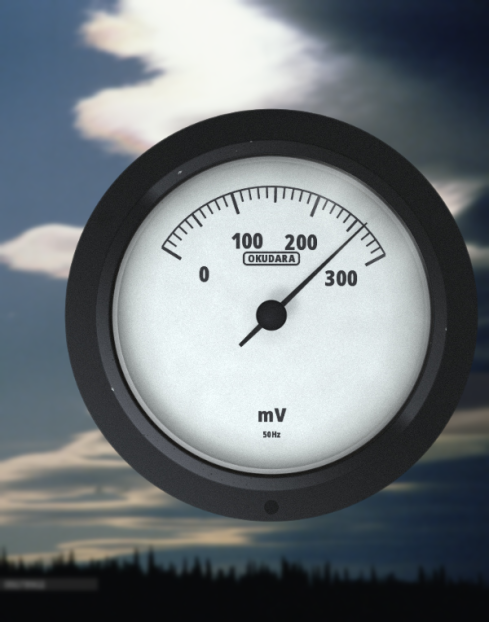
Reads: 260 mV
